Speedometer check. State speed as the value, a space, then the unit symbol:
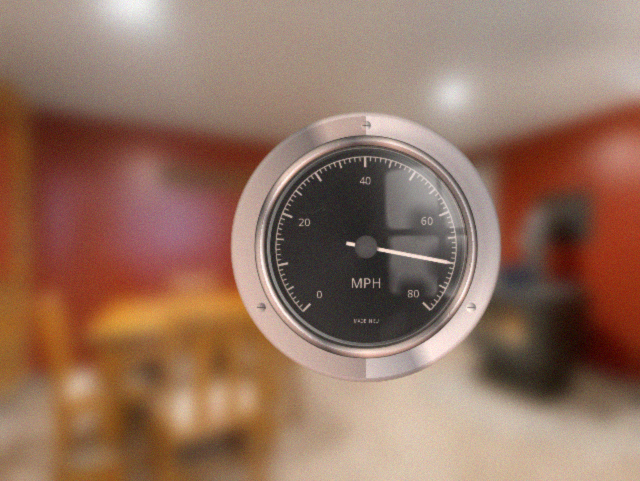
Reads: 70 mph
